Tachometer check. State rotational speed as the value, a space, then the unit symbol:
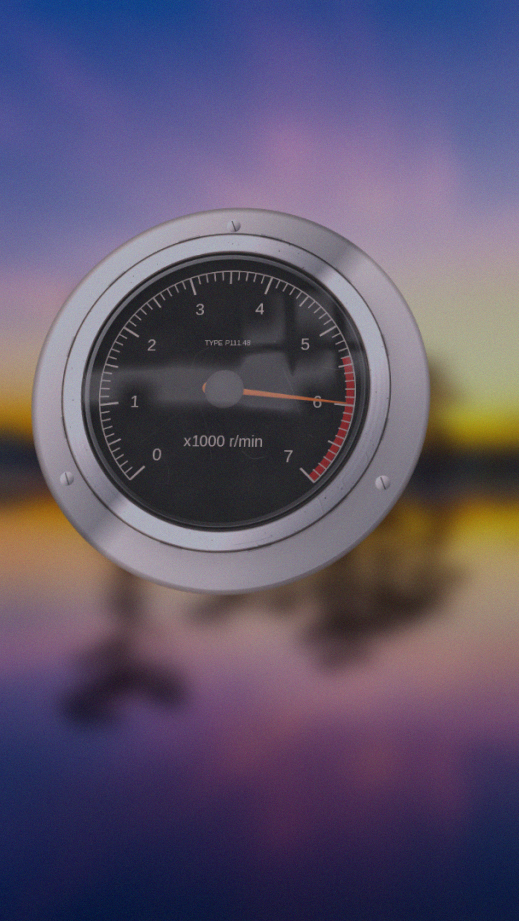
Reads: 6000 rpm
